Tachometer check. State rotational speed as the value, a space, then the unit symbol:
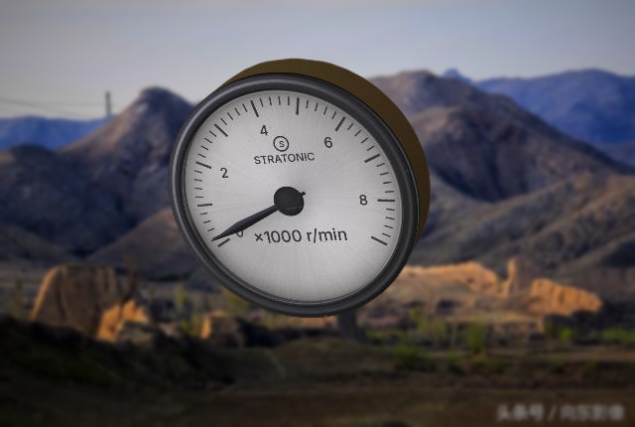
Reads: 200 rpm
